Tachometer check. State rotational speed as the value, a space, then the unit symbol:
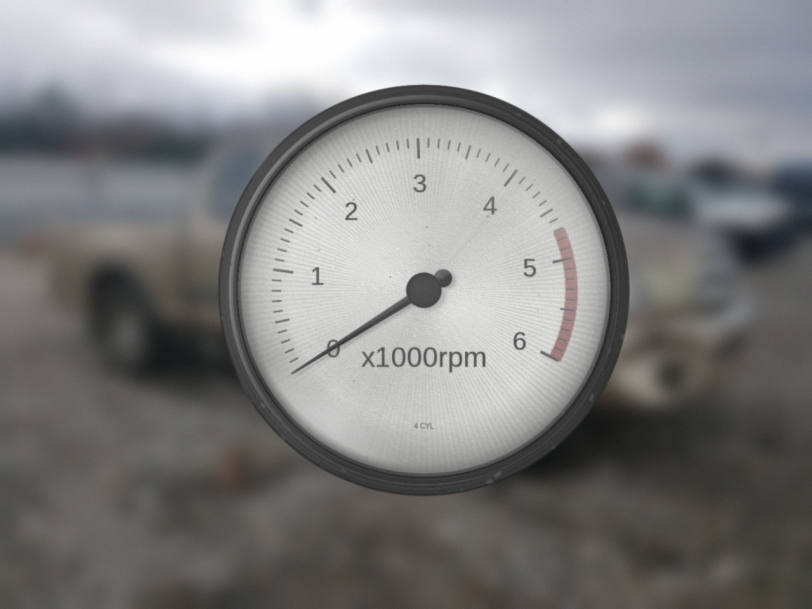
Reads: 0 rpm
